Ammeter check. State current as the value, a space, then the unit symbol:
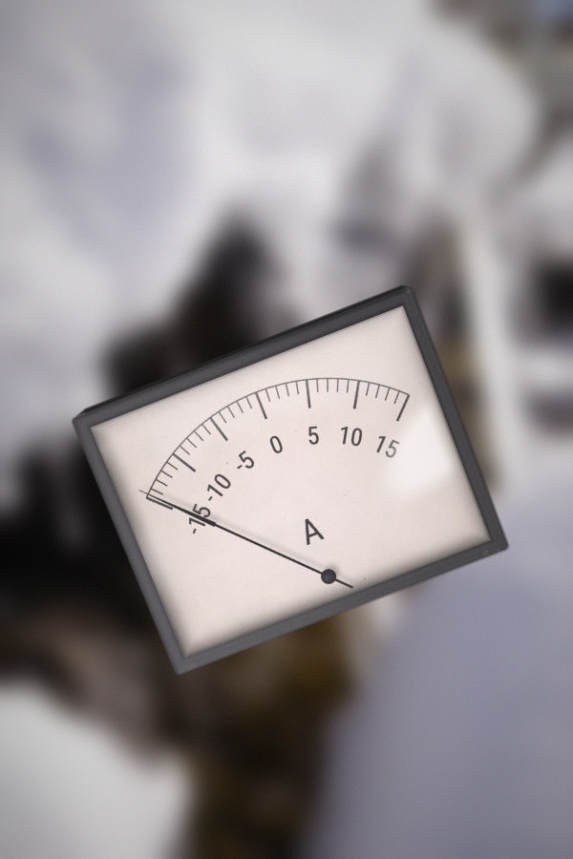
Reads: -14.5 A
